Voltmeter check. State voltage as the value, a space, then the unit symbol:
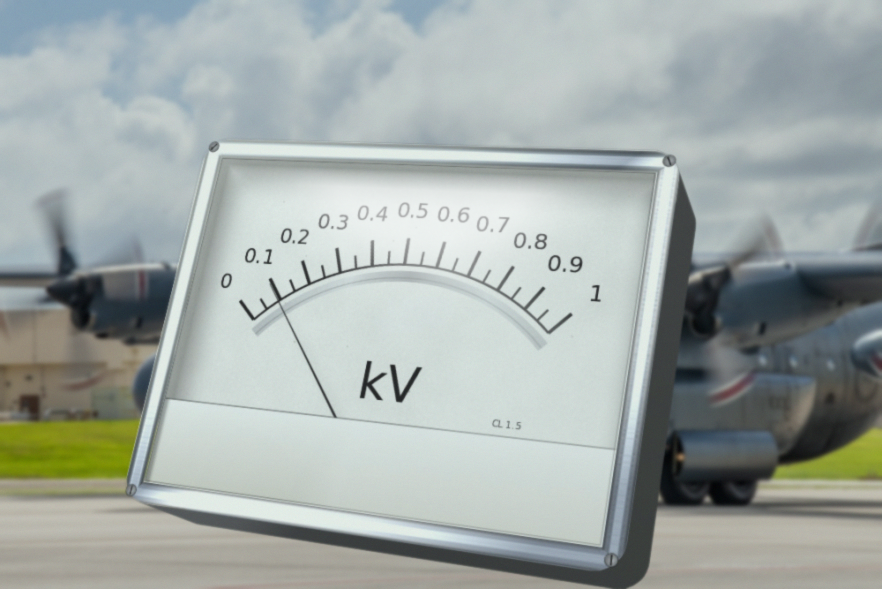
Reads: 0.1 kV
